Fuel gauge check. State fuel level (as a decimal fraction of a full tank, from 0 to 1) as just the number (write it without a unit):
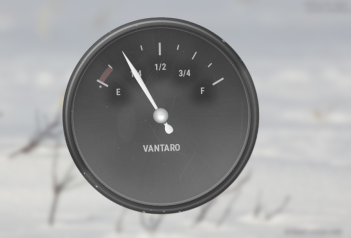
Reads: 0.25
